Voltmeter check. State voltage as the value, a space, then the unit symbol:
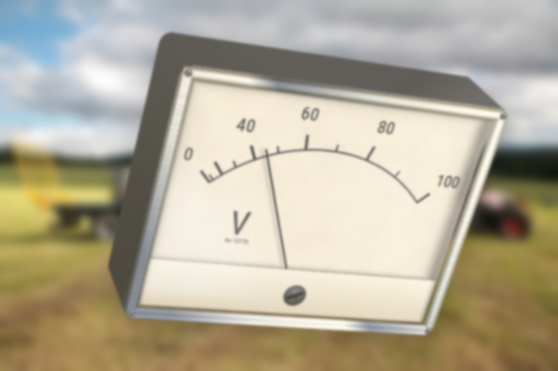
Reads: 45 V
